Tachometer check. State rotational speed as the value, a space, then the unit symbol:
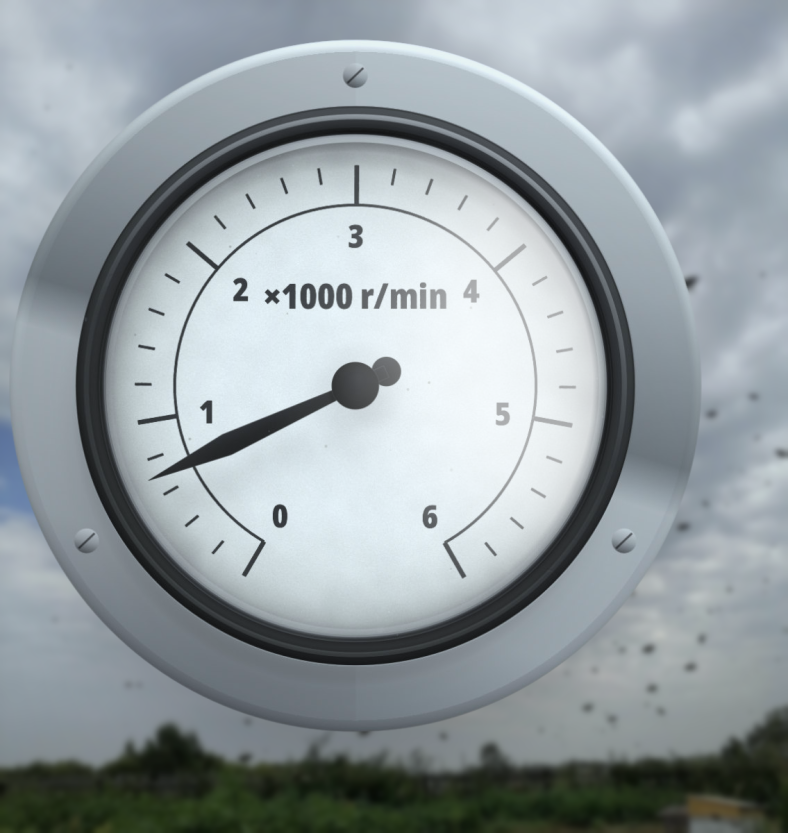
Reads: 700 rpm
